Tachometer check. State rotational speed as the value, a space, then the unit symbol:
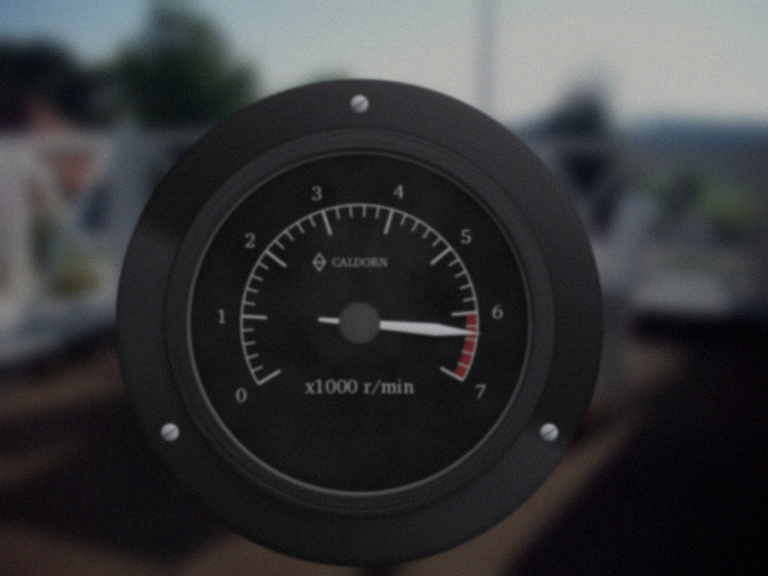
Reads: 6300 rpm
